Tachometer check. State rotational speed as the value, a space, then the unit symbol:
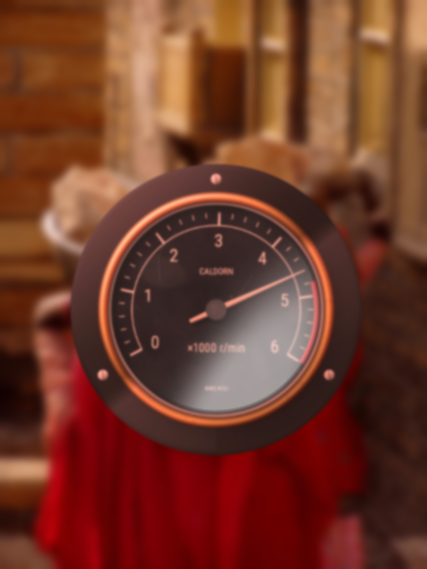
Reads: 4600 rpm
